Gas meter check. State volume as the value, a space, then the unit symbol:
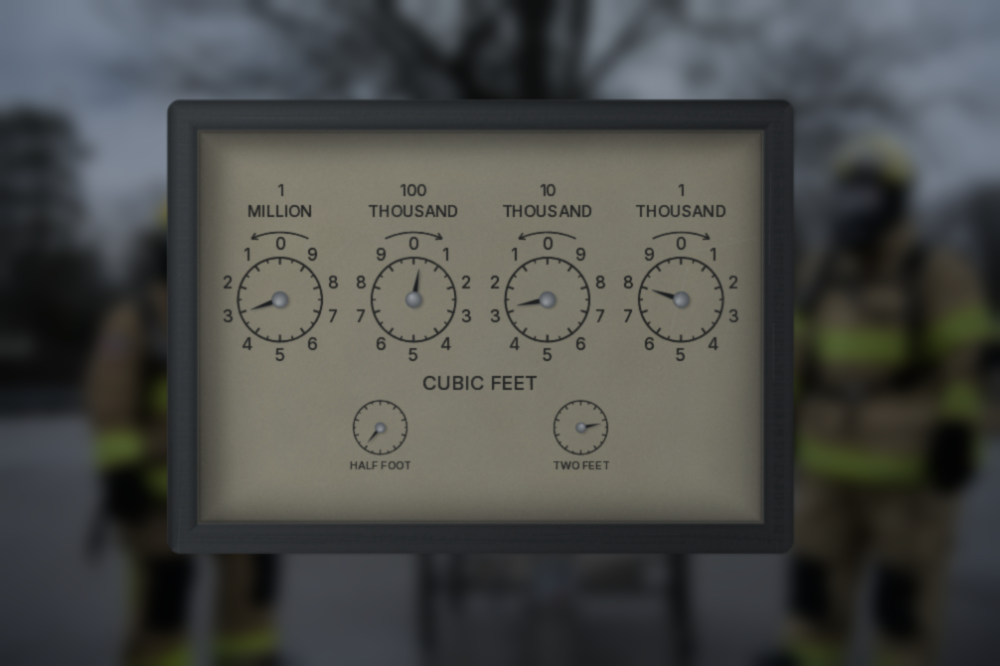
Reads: 302800 ft³
